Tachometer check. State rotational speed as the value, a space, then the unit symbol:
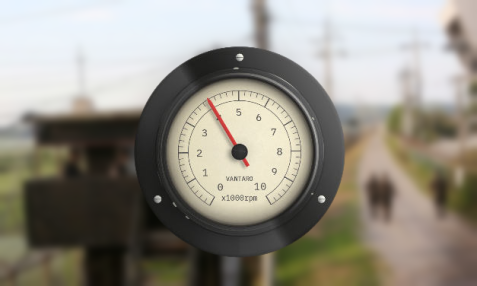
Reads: 4000 rpm
